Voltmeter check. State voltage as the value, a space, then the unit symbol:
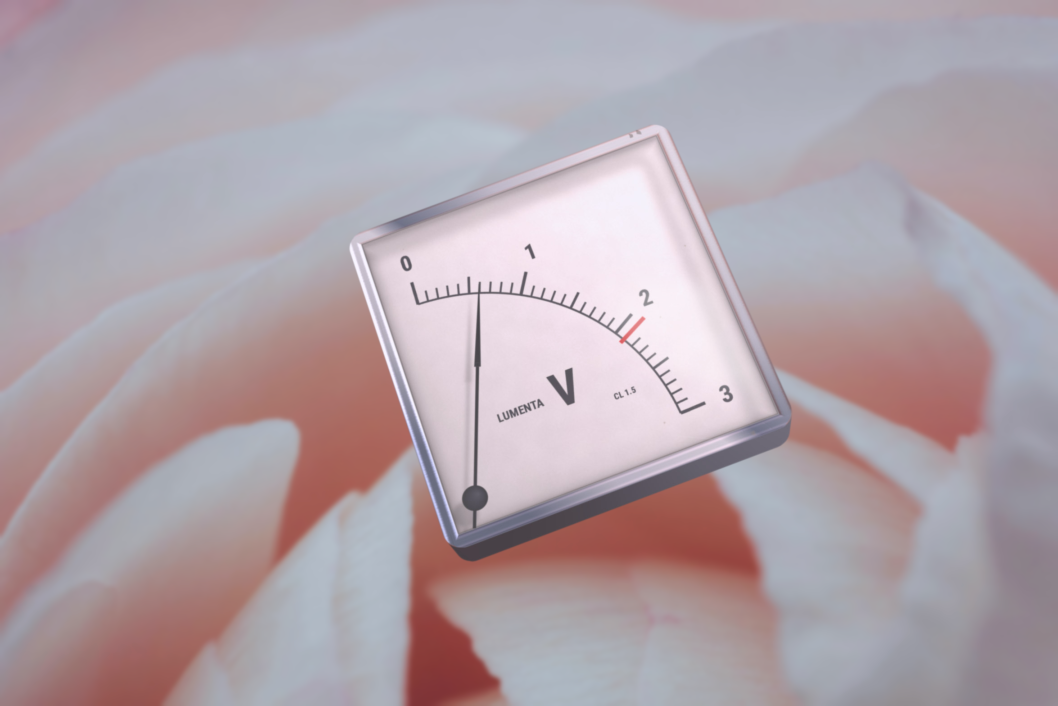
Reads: 0.6 V
